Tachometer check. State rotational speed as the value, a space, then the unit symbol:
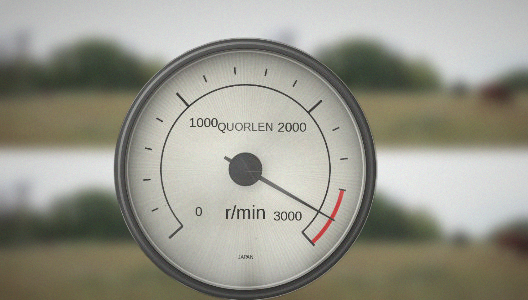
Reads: 2800 rpm
